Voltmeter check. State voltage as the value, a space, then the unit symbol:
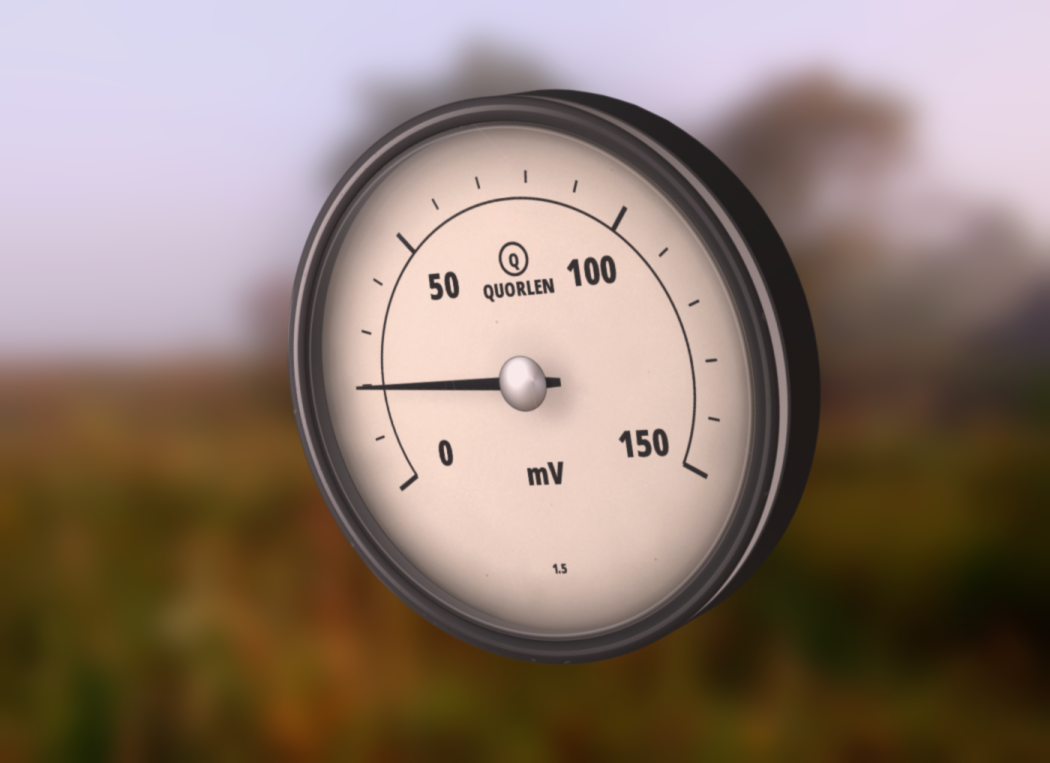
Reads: 20 mV
